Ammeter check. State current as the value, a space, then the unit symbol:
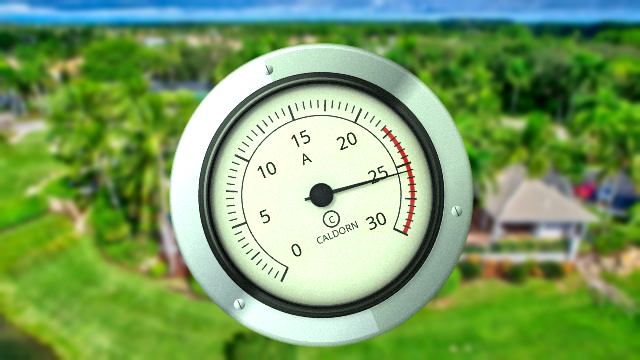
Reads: 25.5 A
